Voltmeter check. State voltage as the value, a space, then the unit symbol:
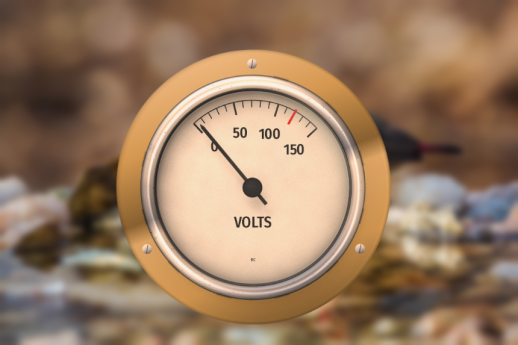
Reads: 5 V
